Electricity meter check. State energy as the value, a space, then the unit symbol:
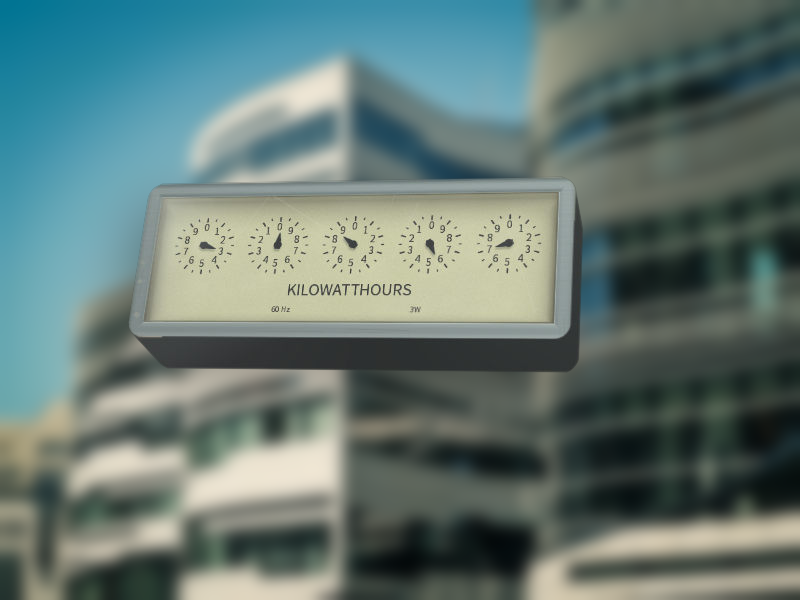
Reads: 29857 kWh
